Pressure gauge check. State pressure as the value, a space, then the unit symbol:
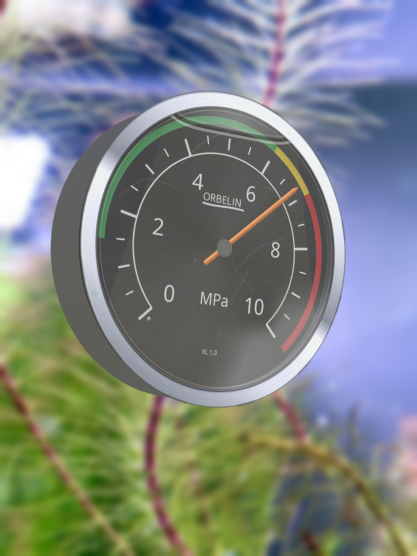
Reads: 6.75 MPa
